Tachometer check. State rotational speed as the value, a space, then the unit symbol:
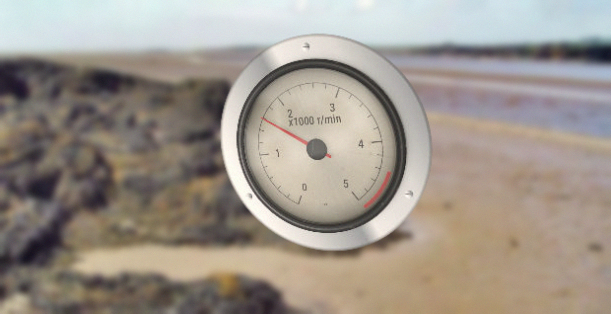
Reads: 1600 rpm
